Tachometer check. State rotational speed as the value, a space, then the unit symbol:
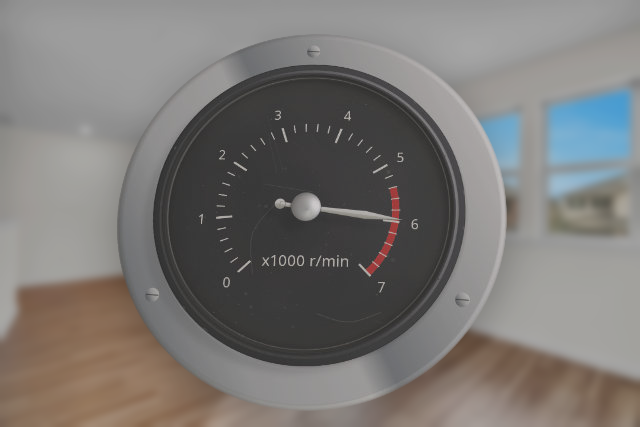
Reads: 6000 rpm
